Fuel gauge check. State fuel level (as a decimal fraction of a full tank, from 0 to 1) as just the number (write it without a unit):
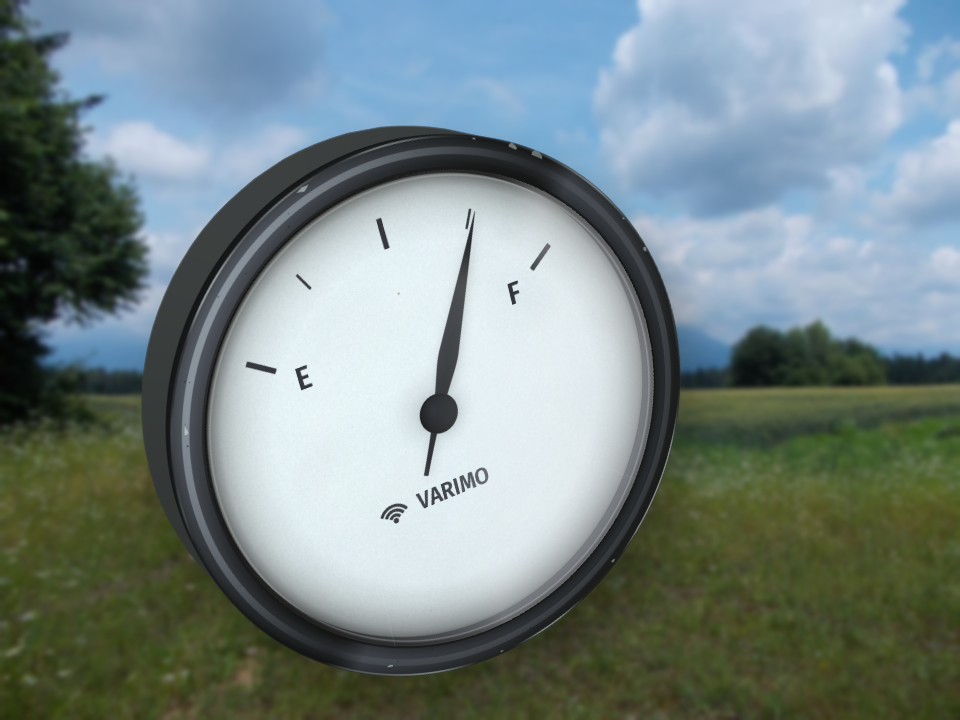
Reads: 0.75
